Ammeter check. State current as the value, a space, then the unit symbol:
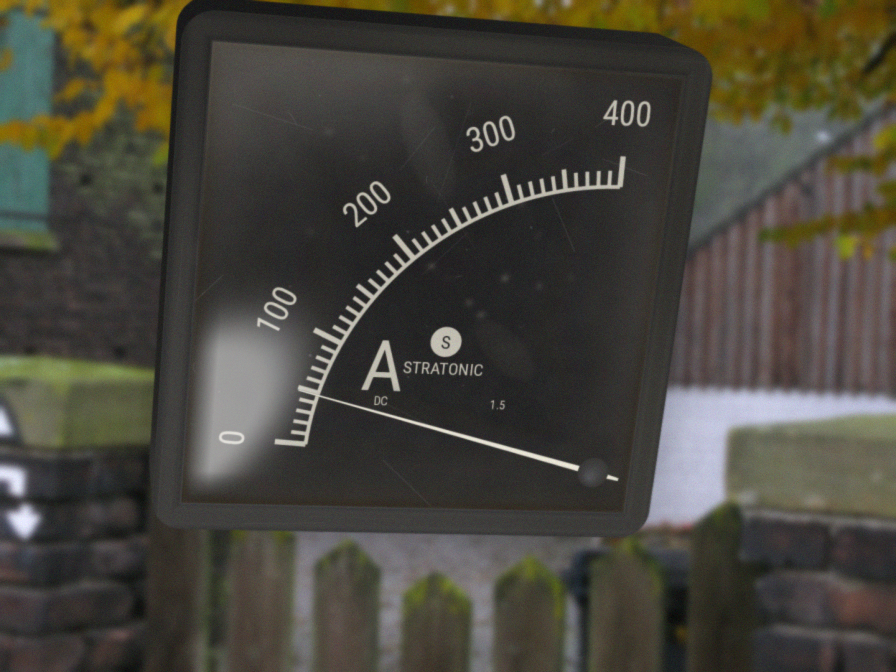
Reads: 50 A
